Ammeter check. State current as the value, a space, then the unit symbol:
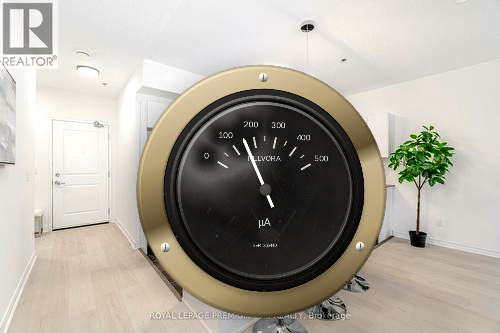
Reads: 150 µA
